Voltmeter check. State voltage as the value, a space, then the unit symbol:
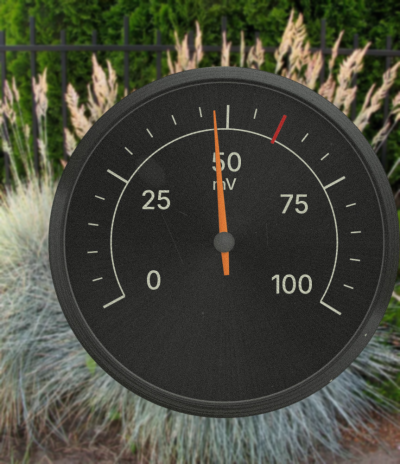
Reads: 47.5 mV
